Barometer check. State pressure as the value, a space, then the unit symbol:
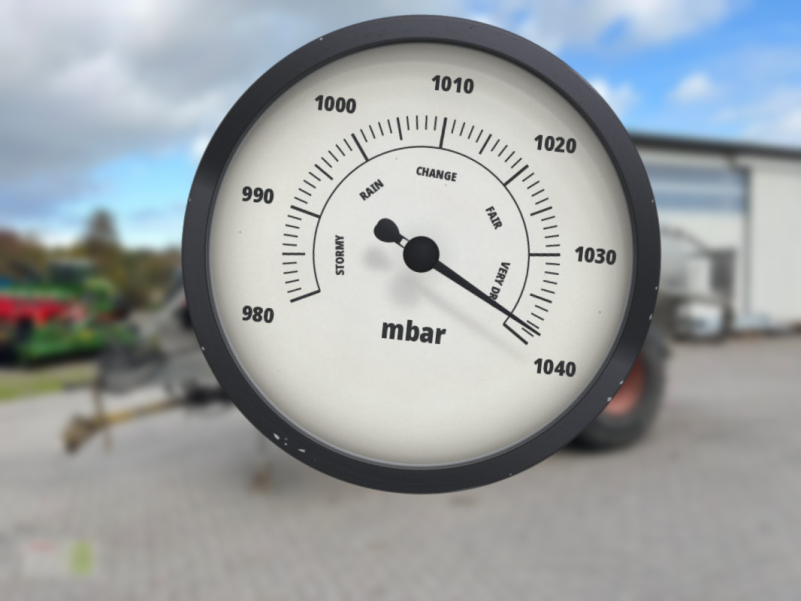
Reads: 1038.5 mbar
